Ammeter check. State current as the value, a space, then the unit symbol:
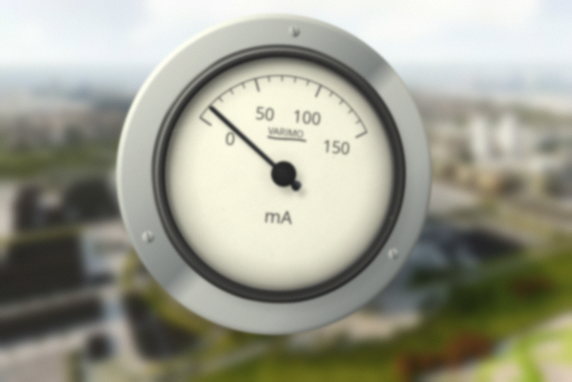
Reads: 10 mA
